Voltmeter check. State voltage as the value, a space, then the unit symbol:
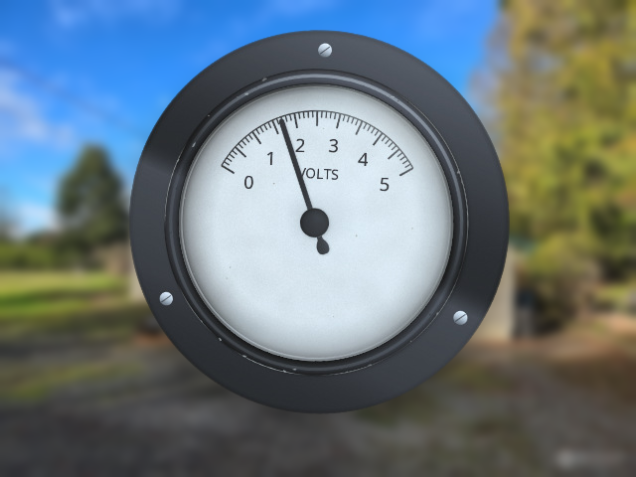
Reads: 1.7 V
